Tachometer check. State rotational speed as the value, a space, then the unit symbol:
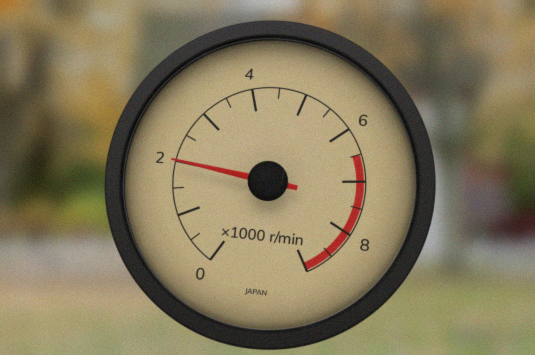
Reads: 2000 rpm
